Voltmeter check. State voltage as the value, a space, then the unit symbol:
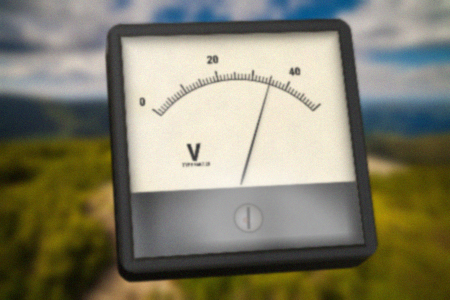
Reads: 35 V
